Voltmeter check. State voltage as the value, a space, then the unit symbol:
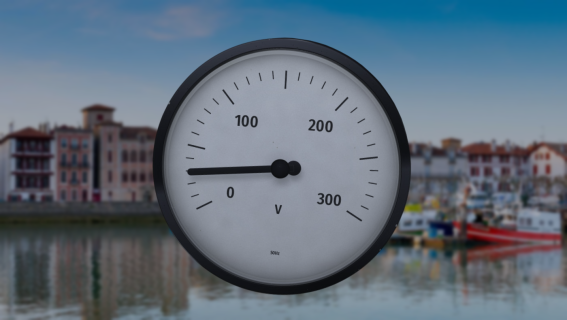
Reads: 30 V
